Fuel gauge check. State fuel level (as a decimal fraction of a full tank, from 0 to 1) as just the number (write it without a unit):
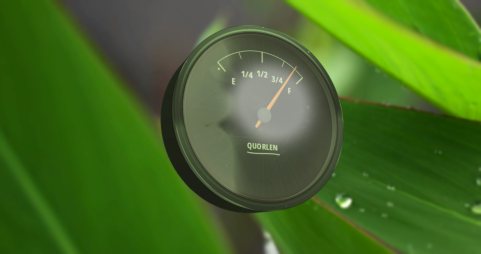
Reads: 0.875
